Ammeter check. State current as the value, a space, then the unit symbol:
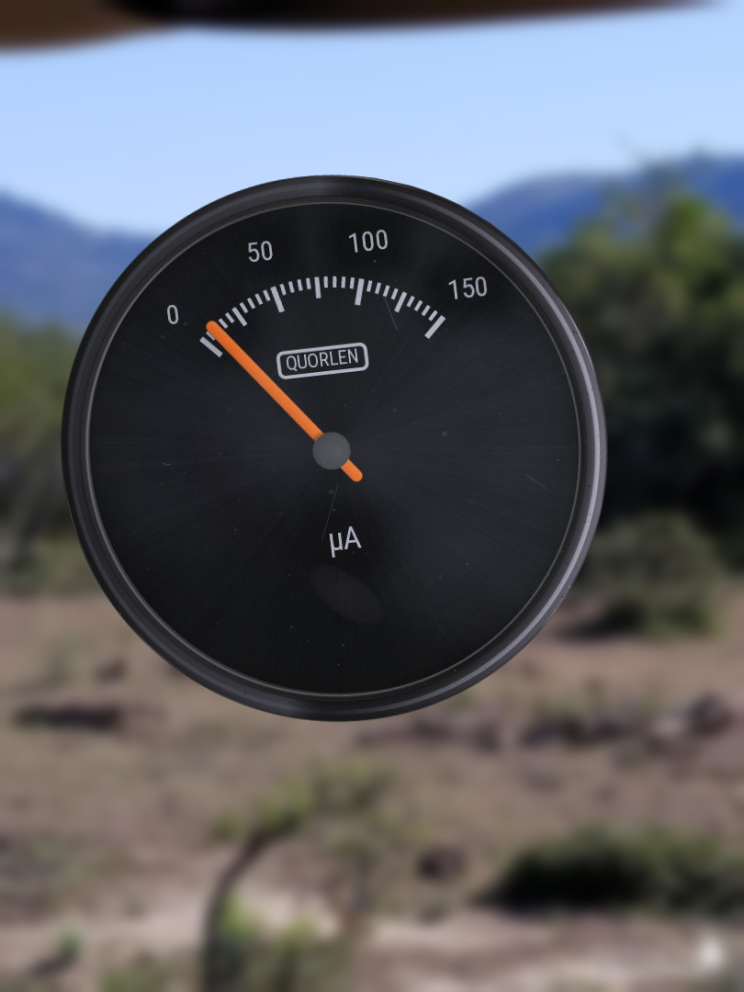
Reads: 10 µA
